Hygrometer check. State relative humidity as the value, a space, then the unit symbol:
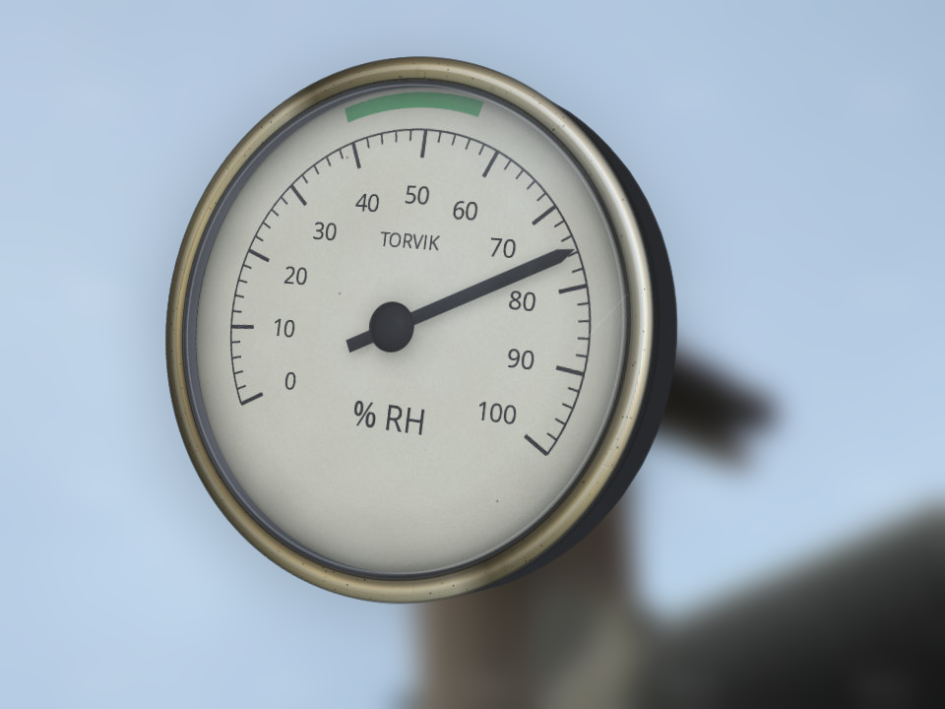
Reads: 76 %
